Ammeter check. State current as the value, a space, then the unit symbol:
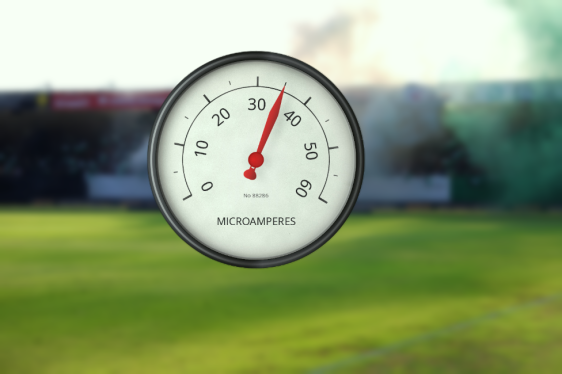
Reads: 35 µA
